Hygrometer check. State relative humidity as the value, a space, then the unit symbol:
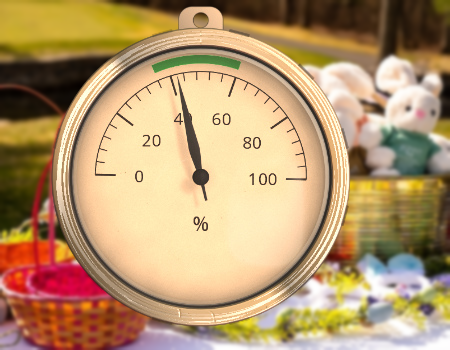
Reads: 42 %
